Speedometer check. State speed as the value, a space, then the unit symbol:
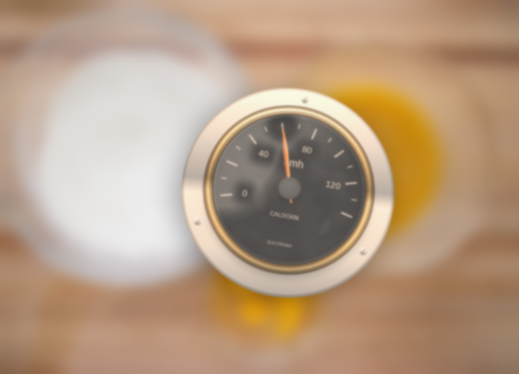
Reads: 60 km/h
